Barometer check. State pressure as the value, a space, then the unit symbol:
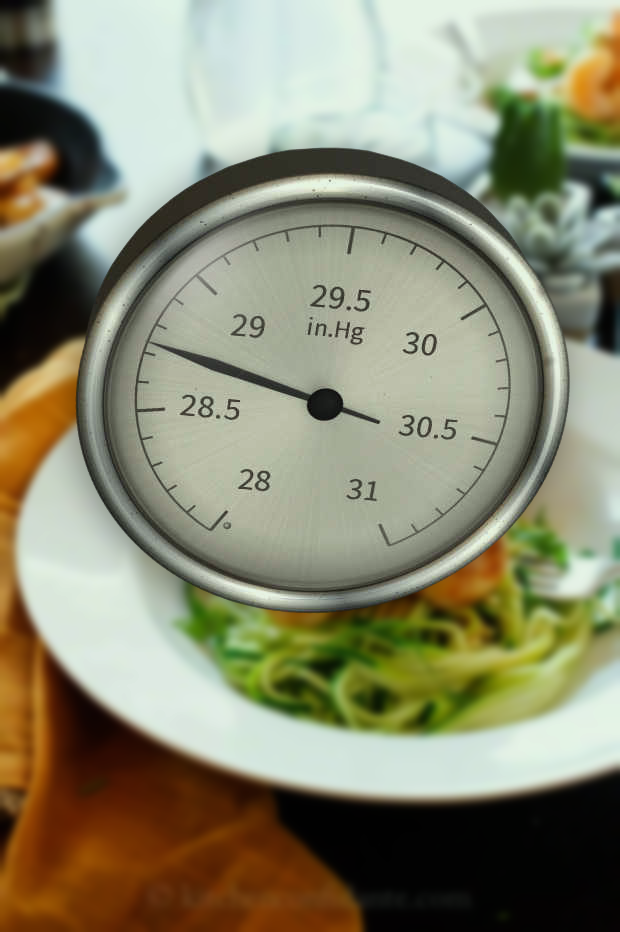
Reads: 28.75 inHg
